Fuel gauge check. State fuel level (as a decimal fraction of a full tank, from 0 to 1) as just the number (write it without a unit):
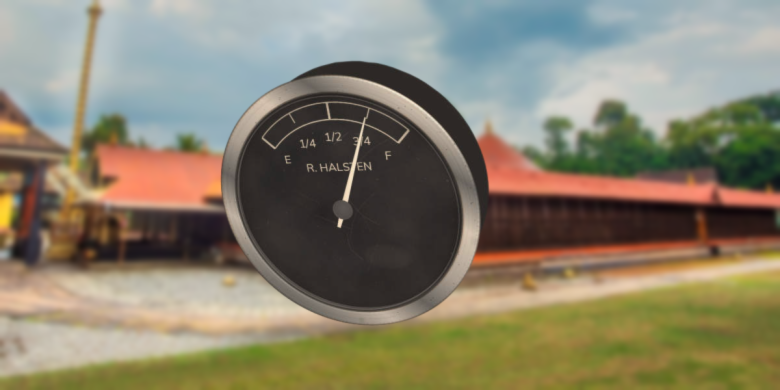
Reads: 0.75
